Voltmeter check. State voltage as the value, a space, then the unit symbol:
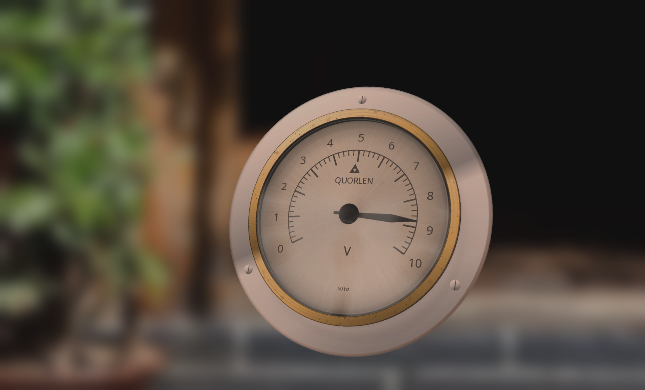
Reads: 8.8 V
